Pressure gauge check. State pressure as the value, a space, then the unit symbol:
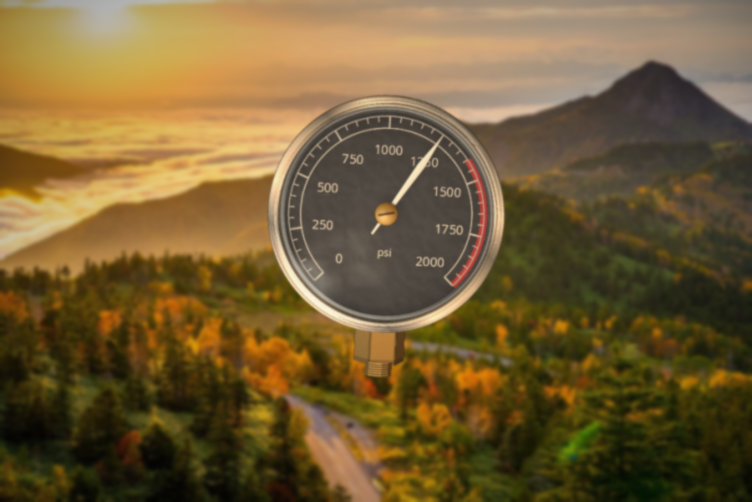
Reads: 1250 psi
